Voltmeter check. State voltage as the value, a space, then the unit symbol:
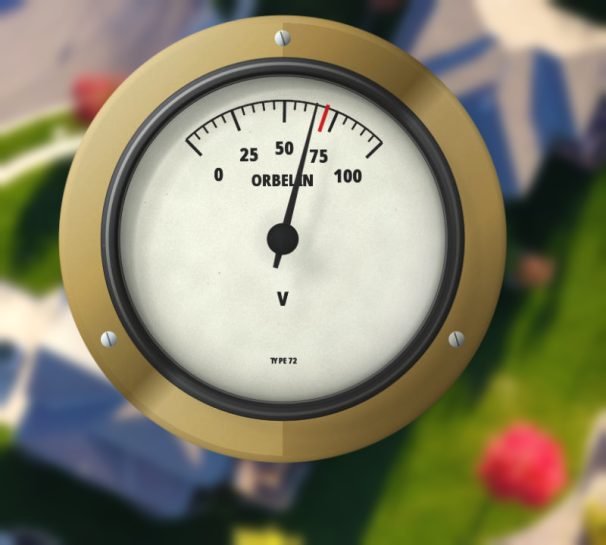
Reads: 65 V
